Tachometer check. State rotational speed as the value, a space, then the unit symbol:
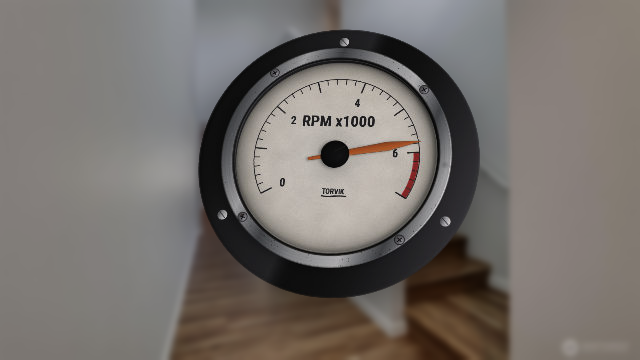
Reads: 5800 rpm
